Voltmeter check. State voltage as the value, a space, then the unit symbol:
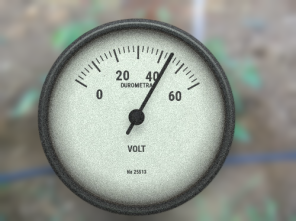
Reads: 44 V
